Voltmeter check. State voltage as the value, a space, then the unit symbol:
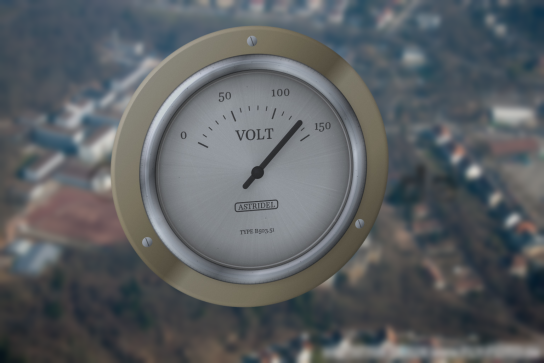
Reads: 130 V
